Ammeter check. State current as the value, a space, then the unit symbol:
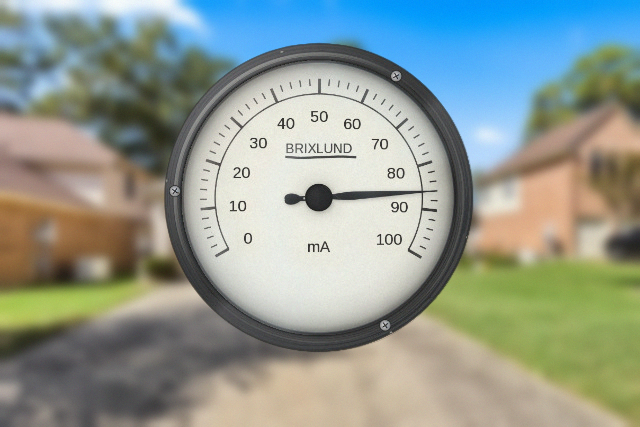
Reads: 86 mA
